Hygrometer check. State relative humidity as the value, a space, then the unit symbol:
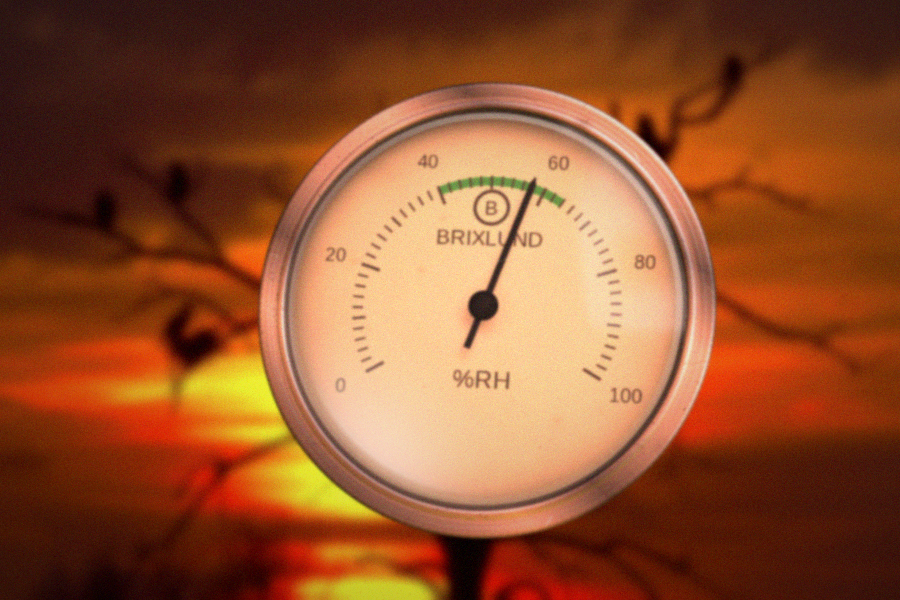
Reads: 58 %
